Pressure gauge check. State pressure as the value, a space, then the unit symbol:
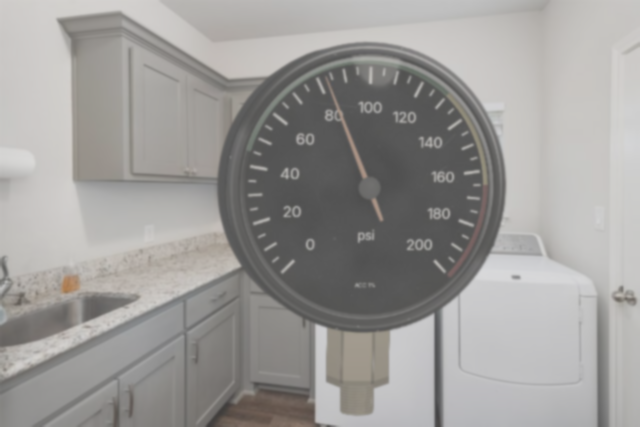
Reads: 82.5 psi
